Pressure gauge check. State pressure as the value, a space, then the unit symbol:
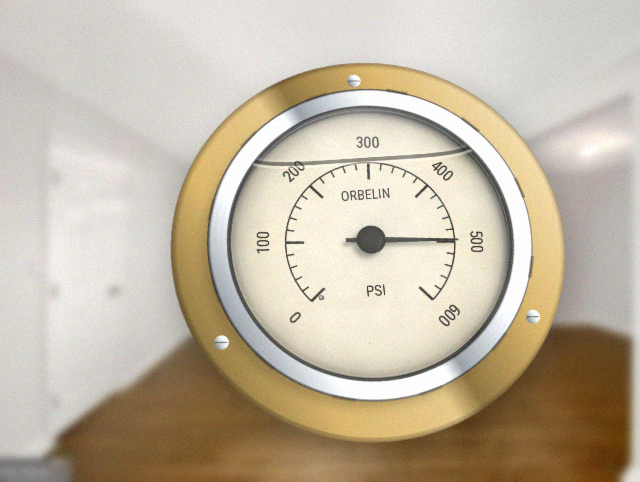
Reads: 500 psi
